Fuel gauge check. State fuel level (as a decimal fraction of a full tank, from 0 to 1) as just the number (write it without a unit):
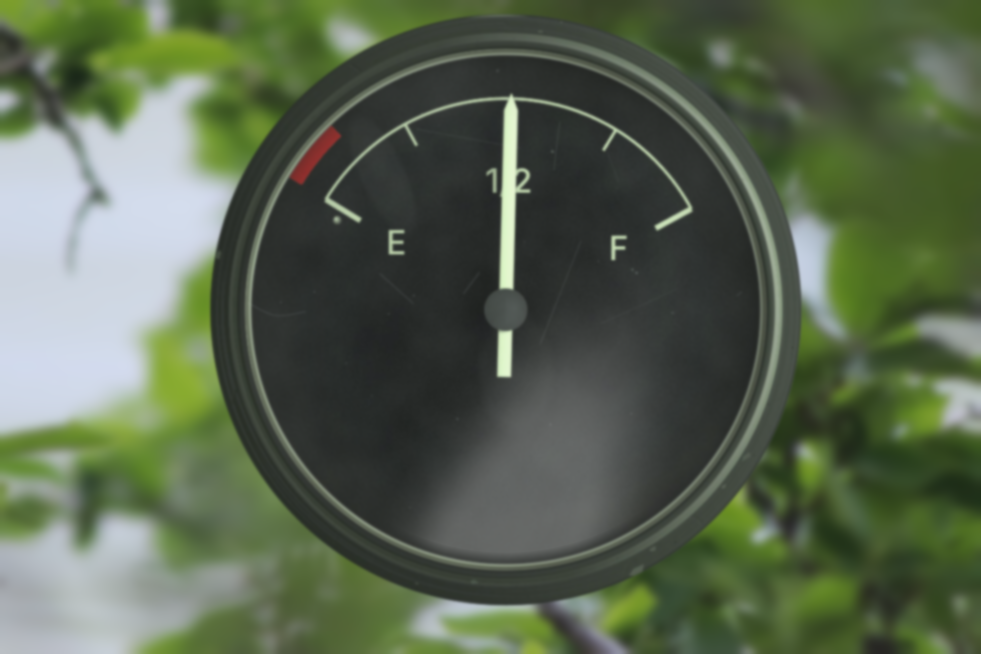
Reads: 0.5
